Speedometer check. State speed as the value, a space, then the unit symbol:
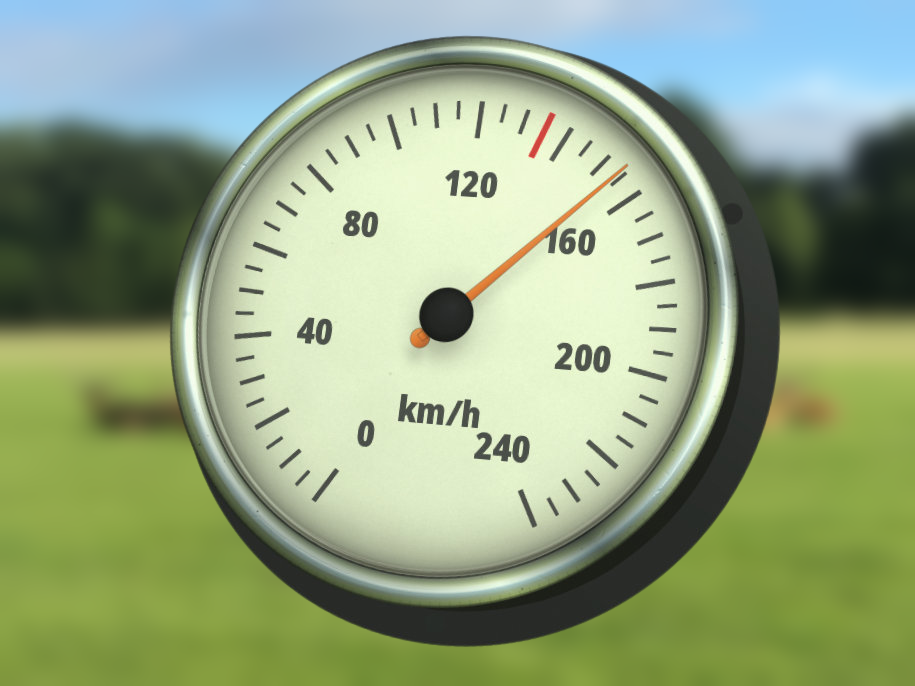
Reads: 155 km/h
